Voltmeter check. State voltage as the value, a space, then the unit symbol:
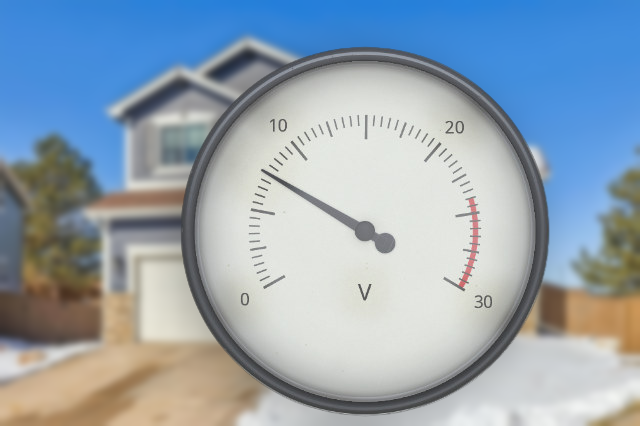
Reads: 7.5 V
